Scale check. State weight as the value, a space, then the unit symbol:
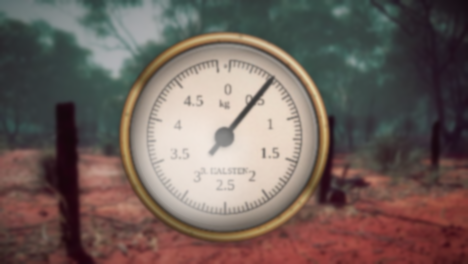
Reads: 0.5 kg
